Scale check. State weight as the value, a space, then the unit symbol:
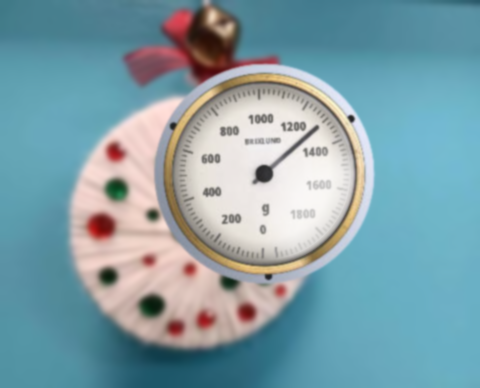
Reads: 1300 g
